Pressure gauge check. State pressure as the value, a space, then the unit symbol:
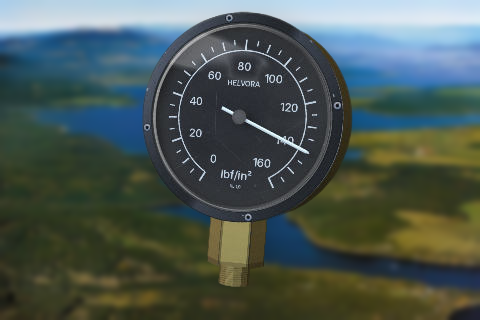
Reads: 140 psi
